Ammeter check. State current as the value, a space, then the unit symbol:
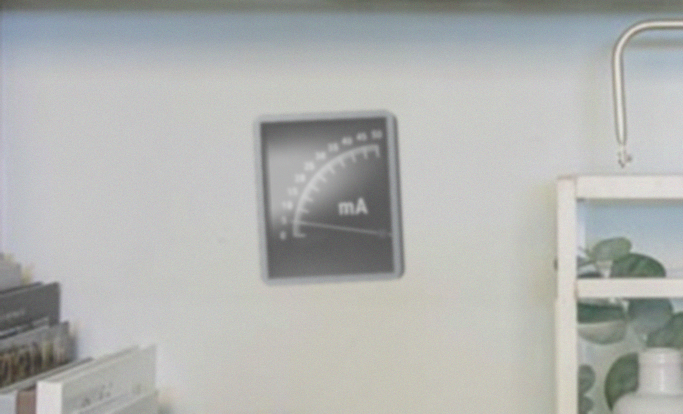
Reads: 5 mA
